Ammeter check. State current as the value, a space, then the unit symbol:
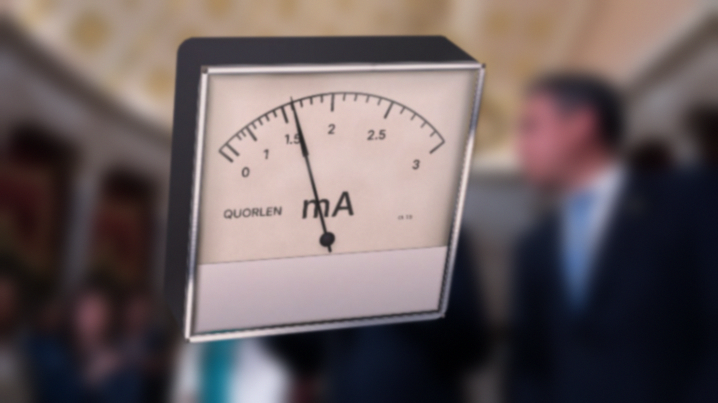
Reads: 1.6 mA
